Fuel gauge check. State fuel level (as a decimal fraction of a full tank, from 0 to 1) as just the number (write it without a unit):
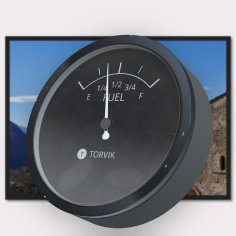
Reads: 0.375
